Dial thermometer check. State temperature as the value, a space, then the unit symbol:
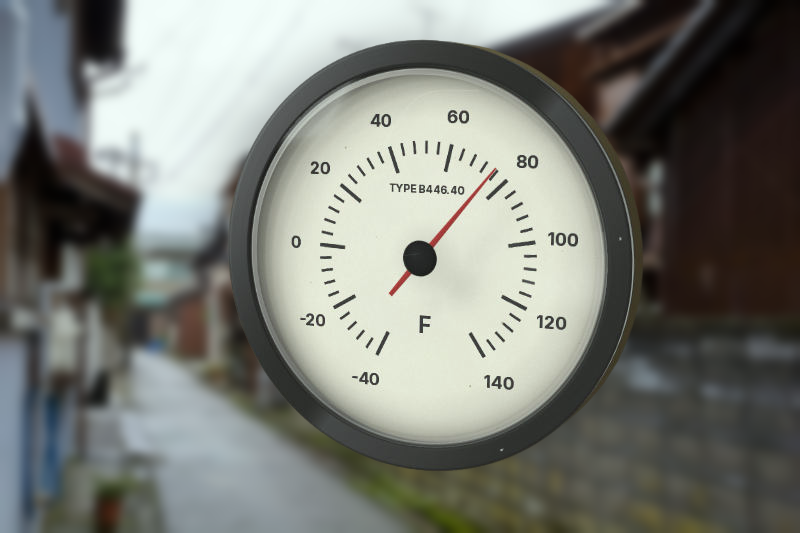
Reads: 76 °F
